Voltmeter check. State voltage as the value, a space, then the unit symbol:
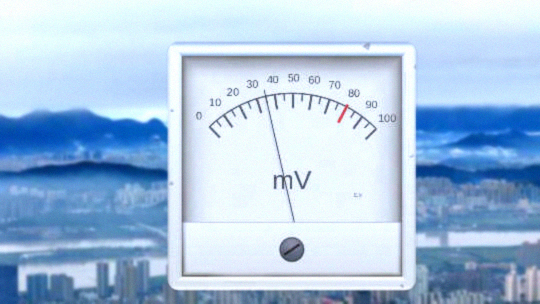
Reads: 35 mV
